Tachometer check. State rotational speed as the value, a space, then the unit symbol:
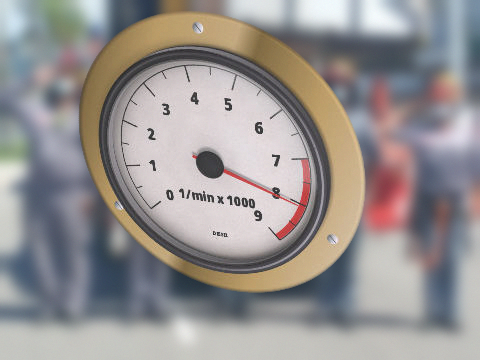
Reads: 8000 rpm
